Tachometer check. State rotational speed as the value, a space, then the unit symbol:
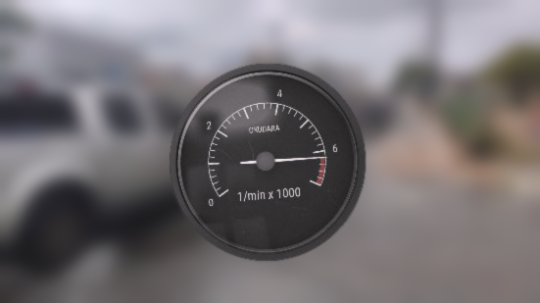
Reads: 6200 rpm
